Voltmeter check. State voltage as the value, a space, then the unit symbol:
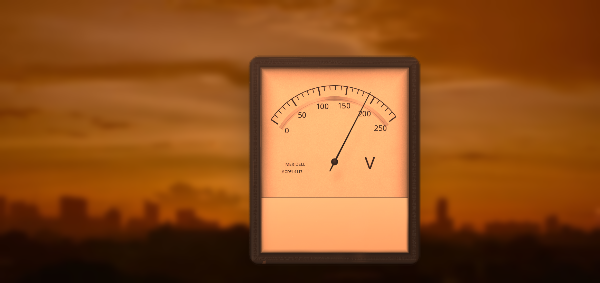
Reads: 190 V
